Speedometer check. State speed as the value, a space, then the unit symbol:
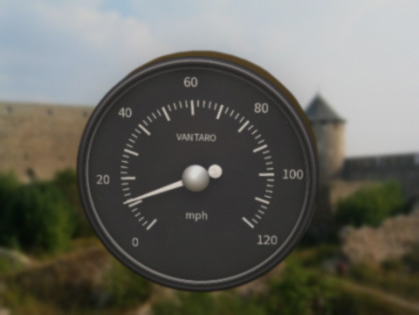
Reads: 12 mph
